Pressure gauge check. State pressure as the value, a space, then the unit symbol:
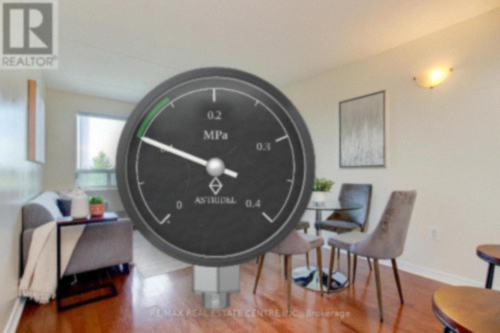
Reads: 0.1 MPa
